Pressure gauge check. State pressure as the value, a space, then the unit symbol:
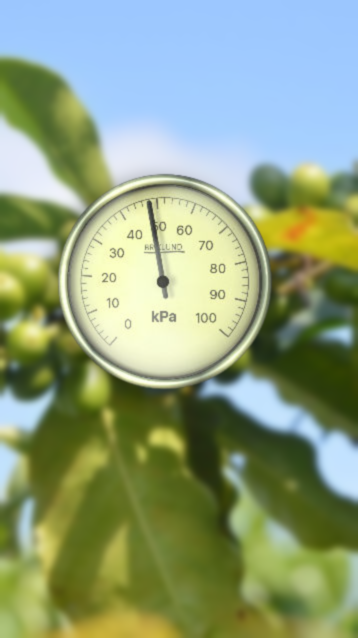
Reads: 48 kPa
